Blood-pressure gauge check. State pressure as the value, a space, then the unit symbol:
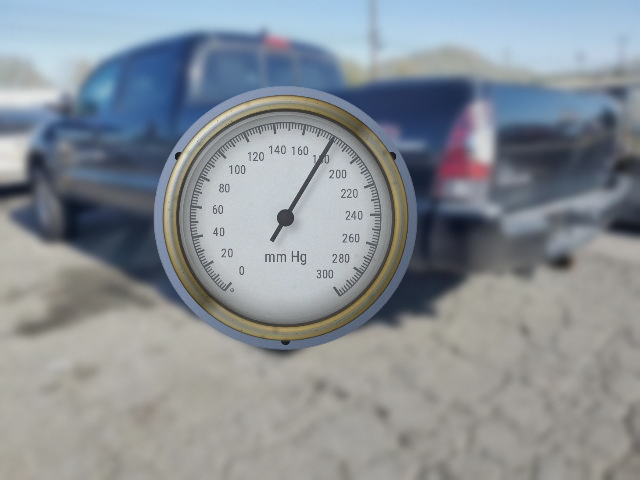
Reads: 180 mmHg
